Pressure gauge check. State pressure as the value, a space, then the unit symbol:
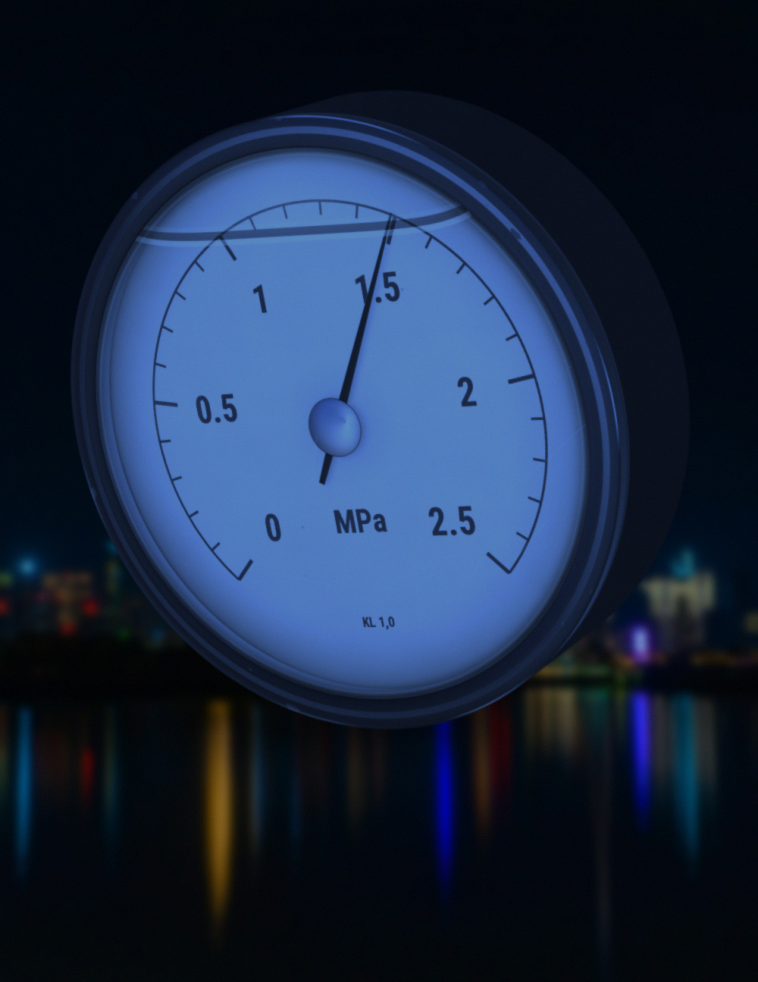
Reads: 1.5 MPa
